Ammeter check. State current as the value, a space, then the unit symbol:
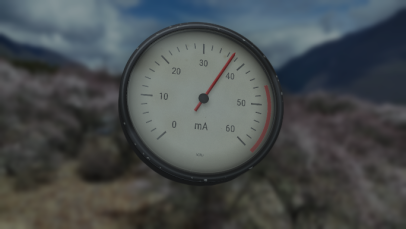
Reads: 37 mA
